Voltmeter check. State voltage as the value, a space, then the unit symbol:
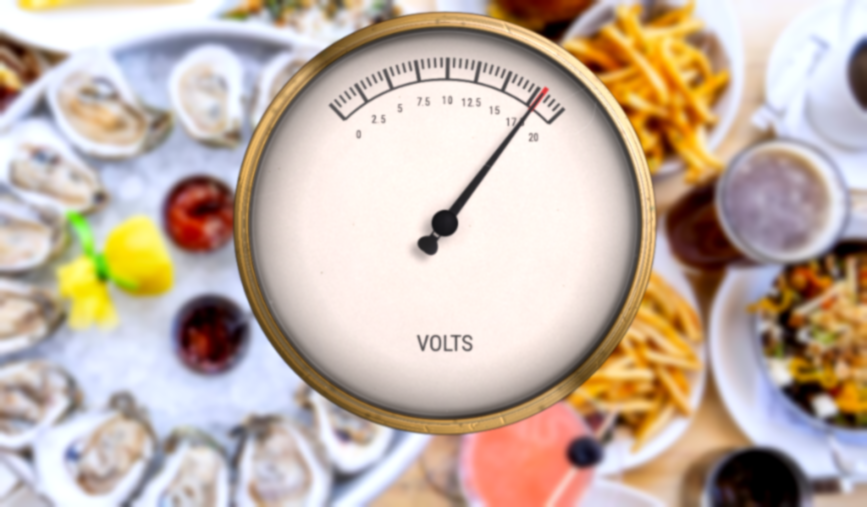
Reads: 18 V
